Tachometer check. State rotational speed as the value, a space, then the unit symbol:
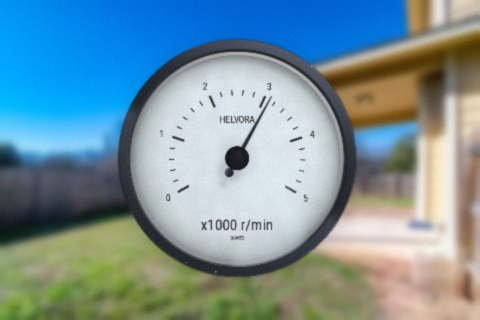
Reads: 3100 rpm
